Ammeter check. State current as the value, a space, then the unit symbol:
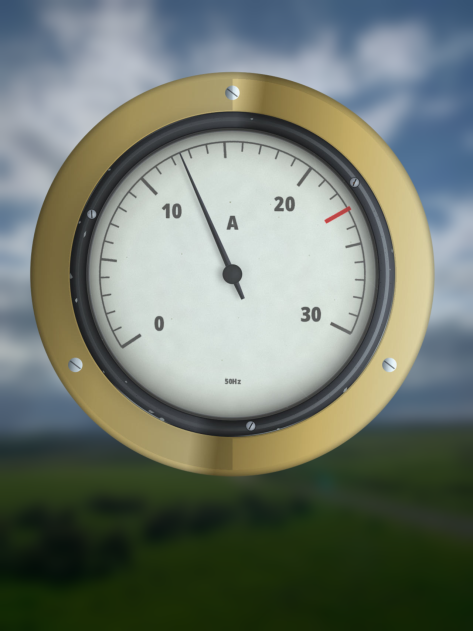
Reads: 12.5 A
